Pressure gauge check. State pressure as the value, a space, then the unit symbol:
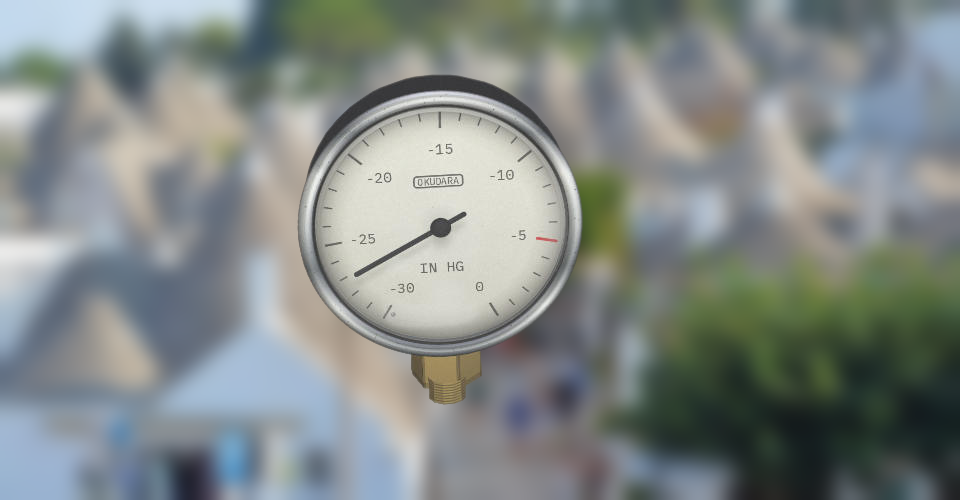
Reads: -27 inHg
